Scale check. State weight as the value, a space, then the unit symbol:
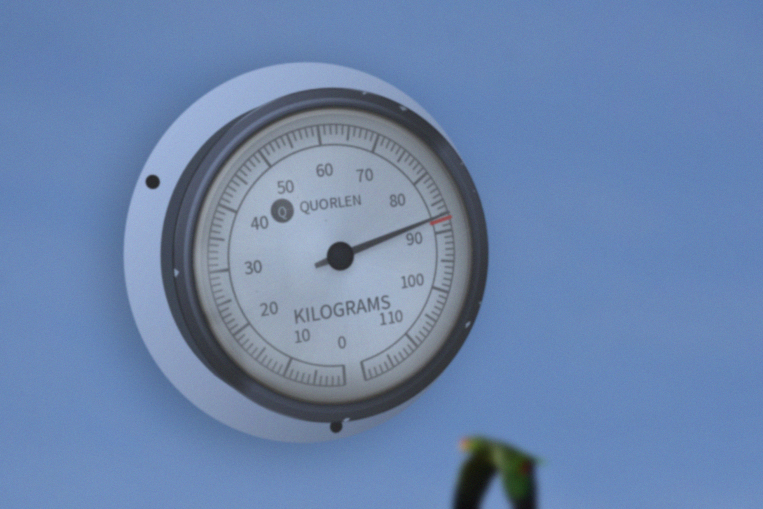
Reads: 87 kg
